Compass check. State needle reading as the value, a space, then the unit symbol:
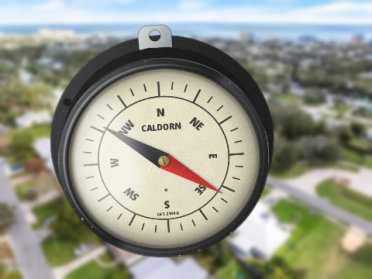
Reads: 125 °
